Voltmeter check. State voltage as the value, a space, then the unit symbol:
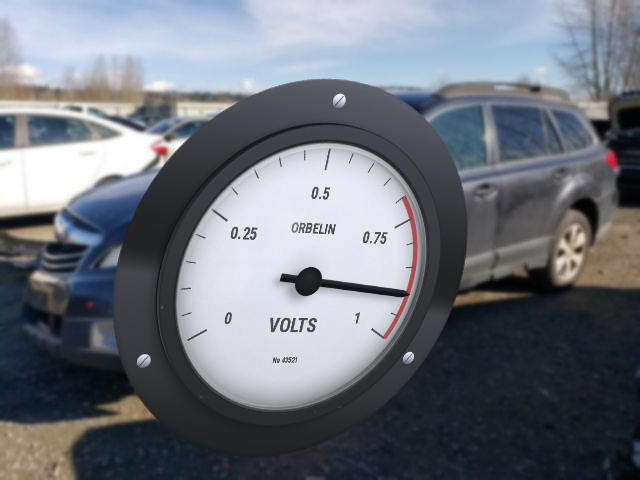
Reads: 0.9 V
